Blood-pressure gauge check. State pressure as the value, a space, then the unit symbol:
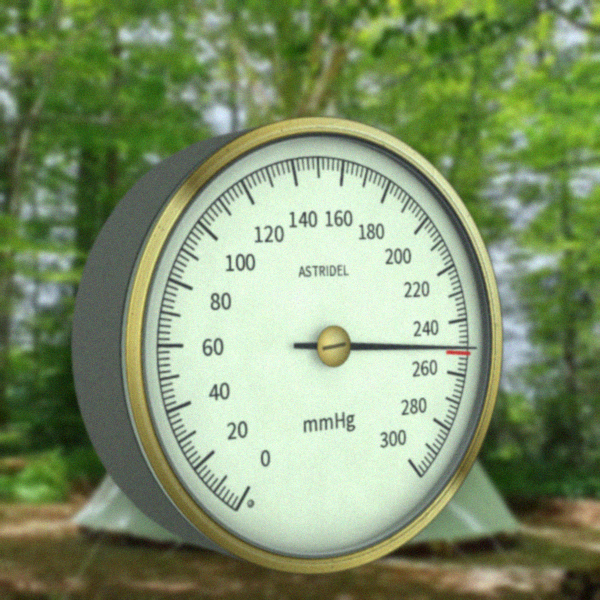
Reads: 250 mmHg
